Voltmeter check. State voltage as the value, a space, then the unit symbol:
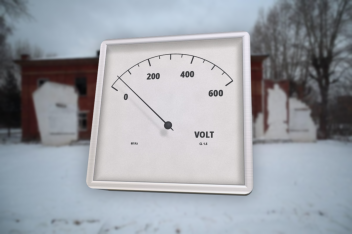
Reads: 50 V
